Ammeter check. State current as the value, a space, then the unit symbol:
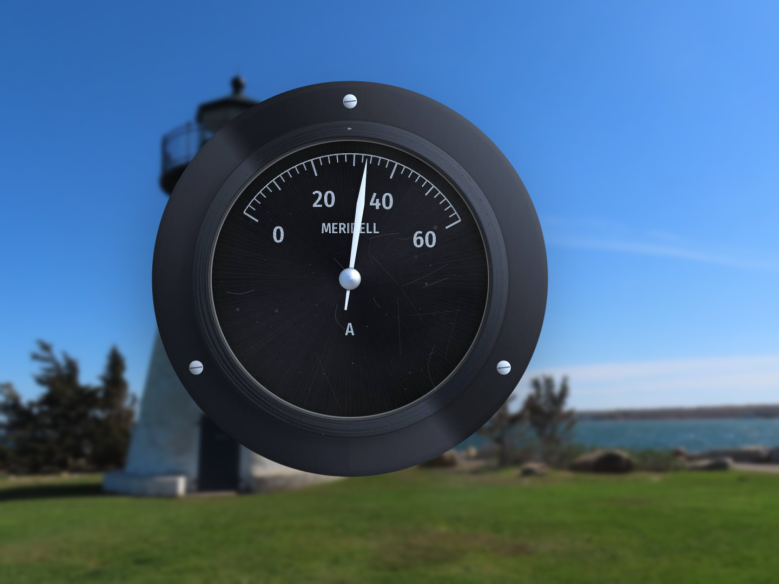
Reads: 33 A
